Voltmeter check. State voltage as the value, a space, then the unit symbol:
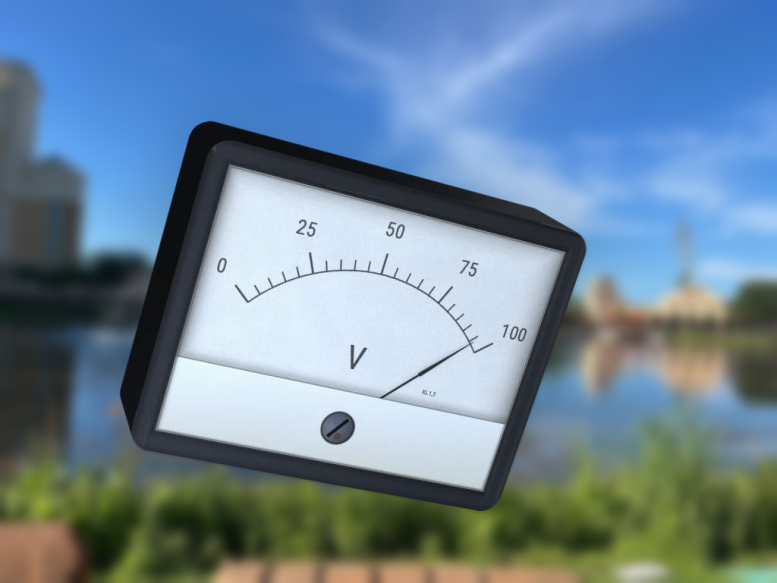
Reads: 95 V
